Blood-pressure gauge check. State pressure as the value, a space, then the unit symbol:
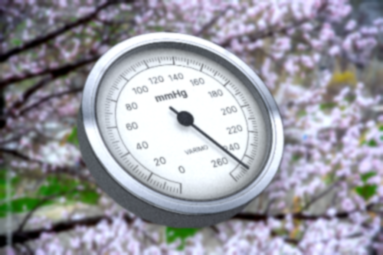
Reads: 250 mmHg
